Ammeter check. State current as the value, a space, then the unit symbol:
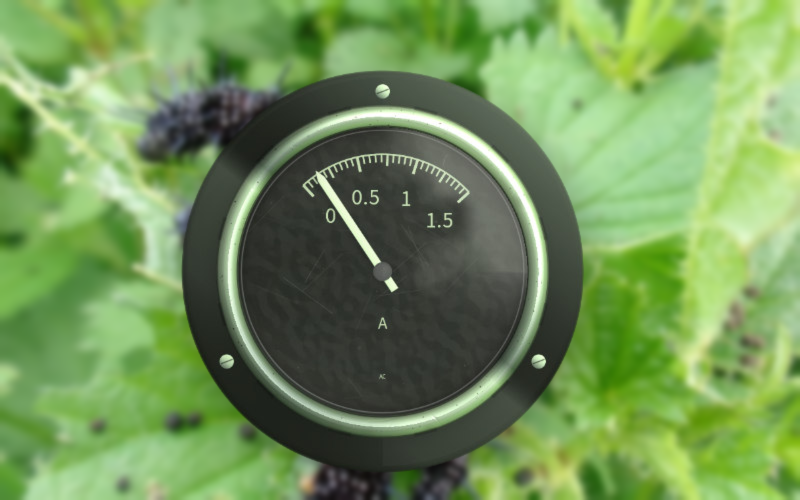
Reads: 0.15 A
